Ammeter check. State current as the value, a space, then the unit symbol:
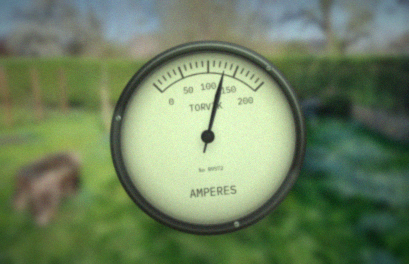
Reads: 130 A
